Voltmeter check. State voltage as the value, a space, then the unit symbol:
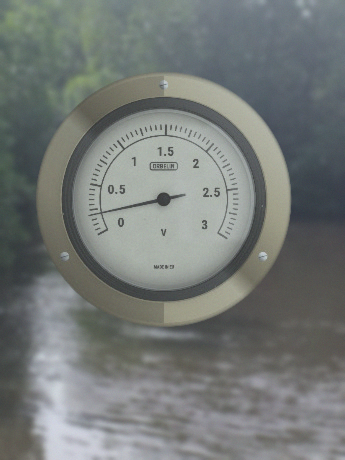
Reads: 0.2 V
